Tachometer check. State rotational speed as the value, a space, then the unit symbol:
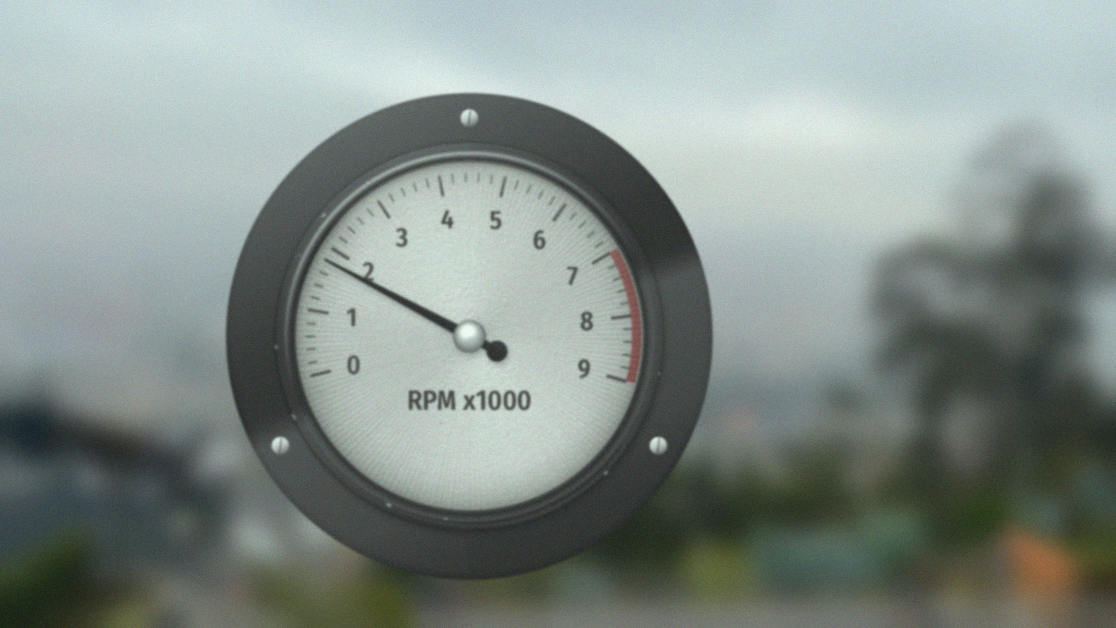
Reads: 1800 rpm
